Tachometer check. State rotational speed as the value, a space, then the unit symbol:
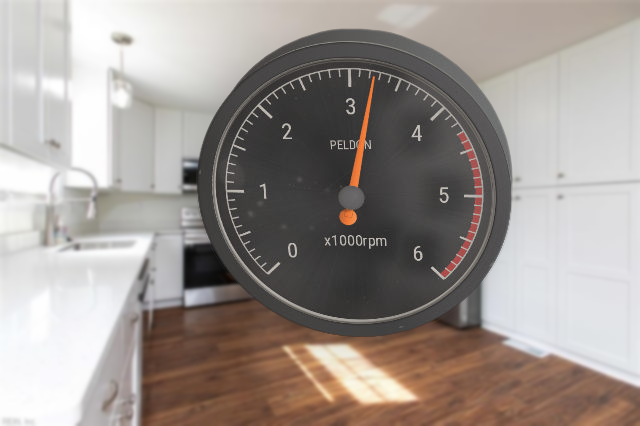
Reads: 3250 rpm
